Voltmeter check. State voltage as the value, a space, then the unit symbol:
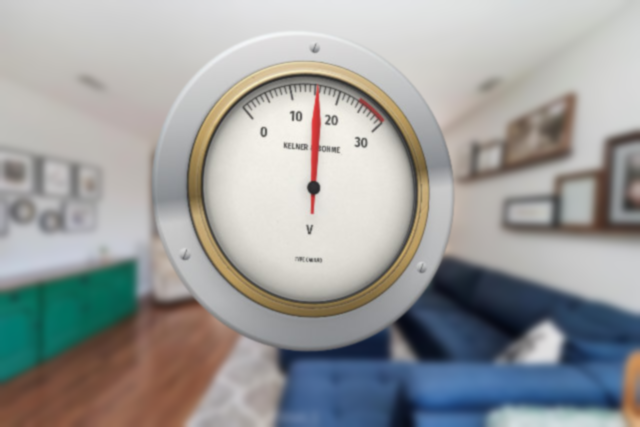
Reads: 15 V
